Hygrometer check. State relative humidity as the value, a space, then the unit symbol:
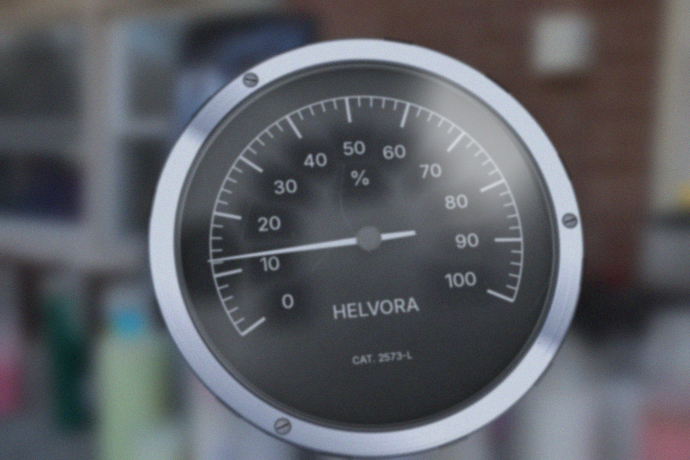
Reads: 12 %
